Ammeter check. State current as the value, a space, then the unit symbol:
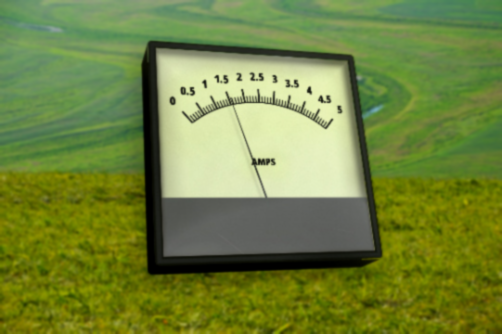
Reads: 1.5 A
